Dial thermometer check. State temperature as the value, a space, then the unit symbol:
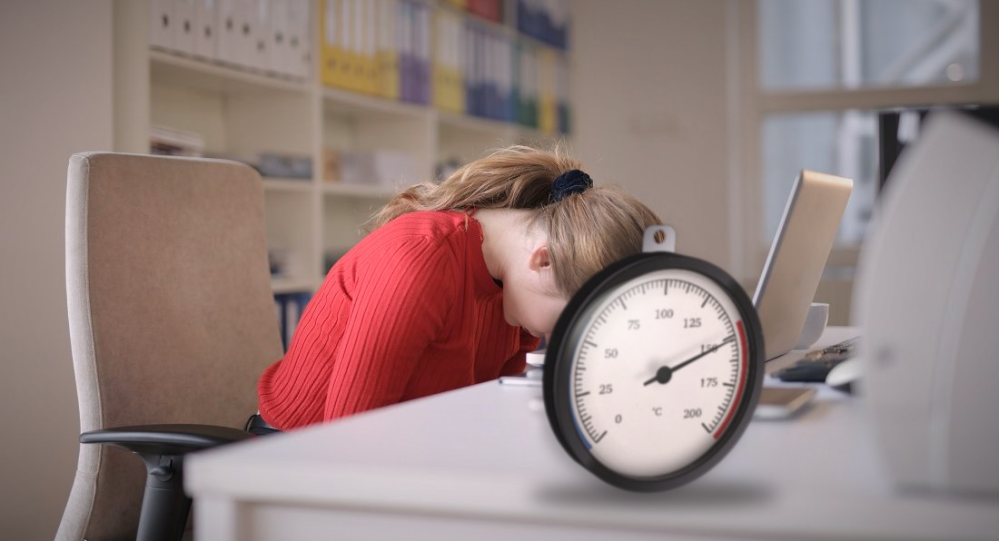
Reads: 150 °C
